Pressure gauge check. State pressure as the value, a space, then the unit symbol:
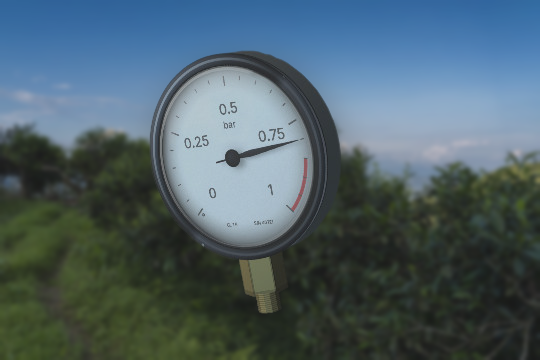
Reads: 0.8 bar
